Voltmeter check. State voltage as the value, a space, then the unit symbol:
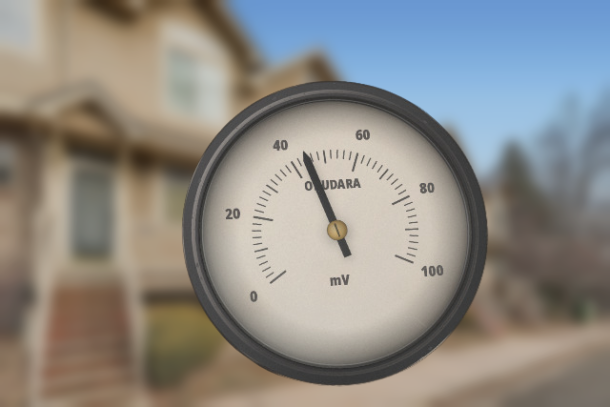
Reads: 44 mV
